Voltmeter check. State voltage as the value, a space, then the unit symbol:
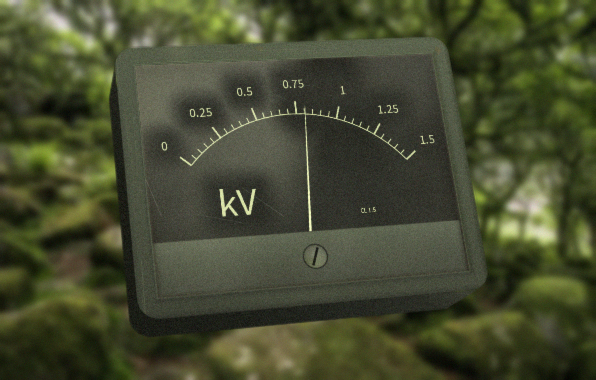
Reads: 0.8 kV
